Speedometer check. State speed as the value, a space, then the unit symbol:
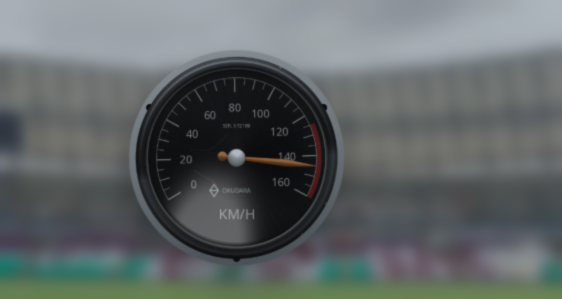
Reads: 145 km/h
